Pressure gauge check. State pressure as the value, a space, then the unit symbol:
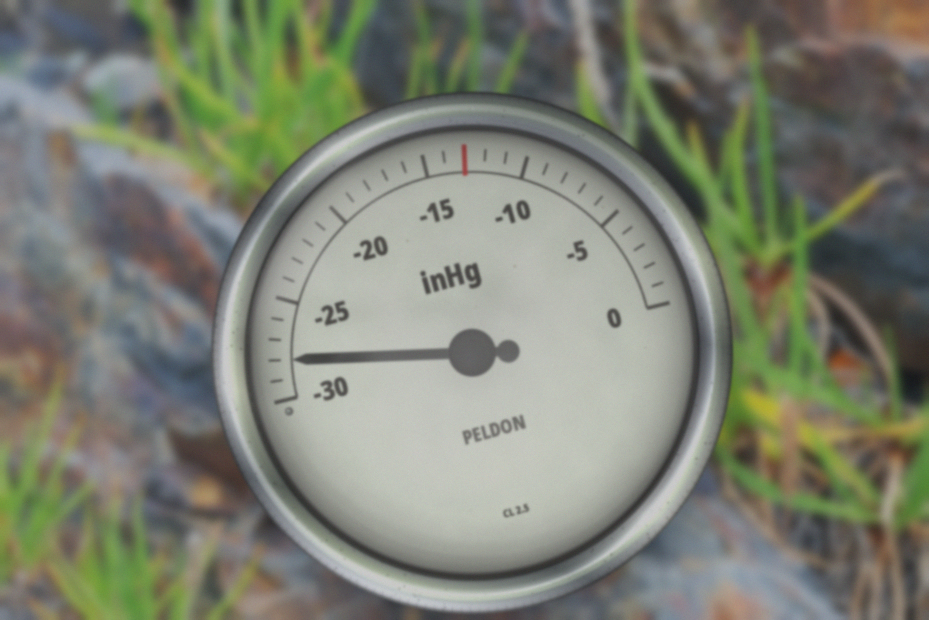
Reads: -28 inHg
